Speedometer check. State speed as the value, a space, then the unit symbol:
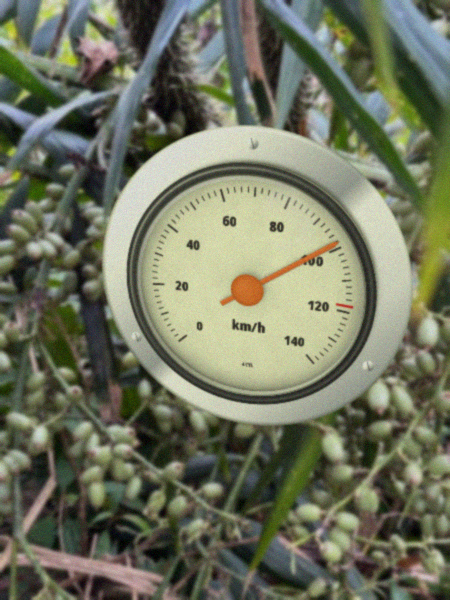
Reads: 98 km/h
